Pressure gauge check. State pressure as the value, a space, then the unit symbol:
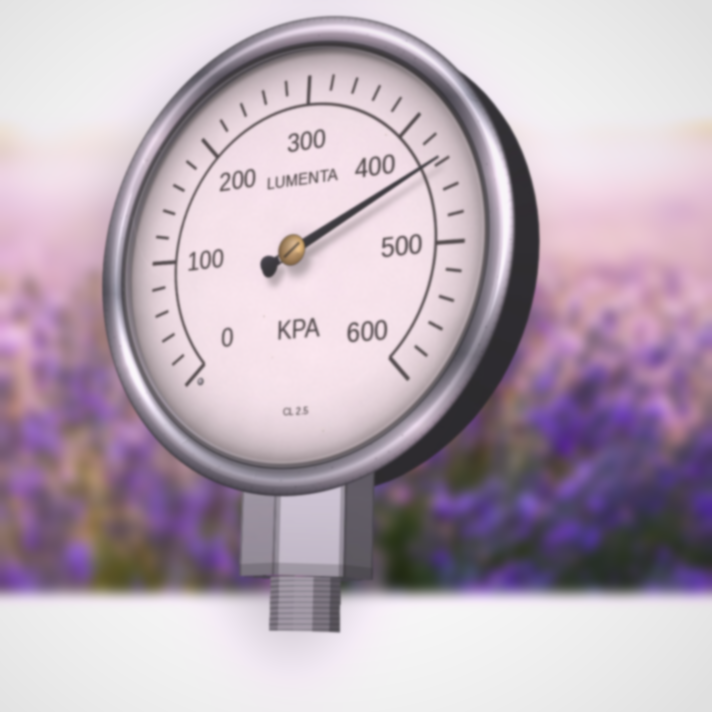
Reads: 440 kPa
